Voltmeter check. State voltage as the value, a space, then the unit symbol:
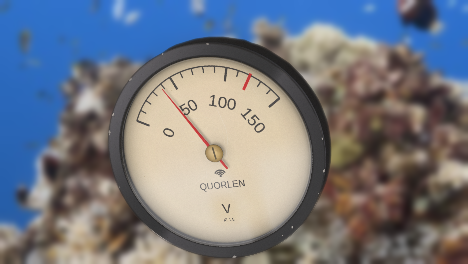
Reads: 40 V
